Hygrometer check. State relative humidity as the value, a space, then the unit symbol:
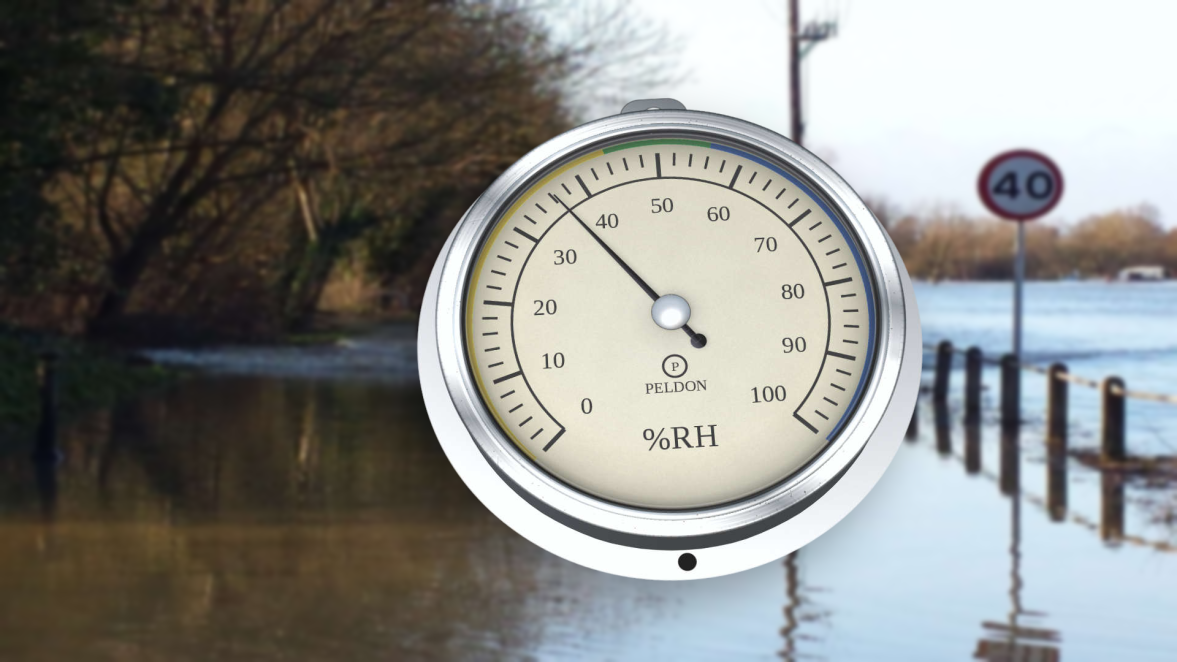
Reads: 36 %
